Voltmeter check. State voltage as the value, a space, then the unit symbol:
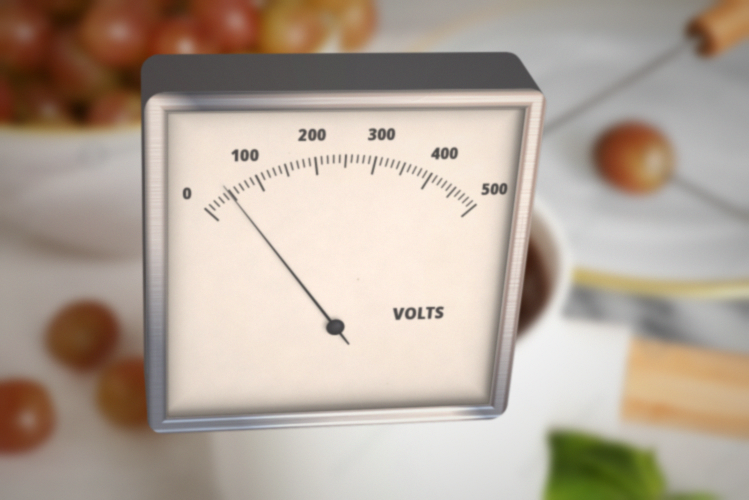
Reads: 50 V
